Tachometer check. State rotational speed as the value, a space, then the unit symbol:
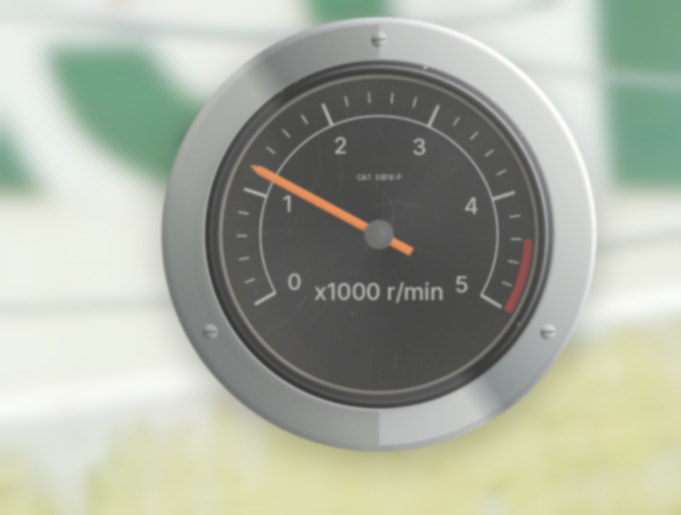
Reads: 1200 rpm
